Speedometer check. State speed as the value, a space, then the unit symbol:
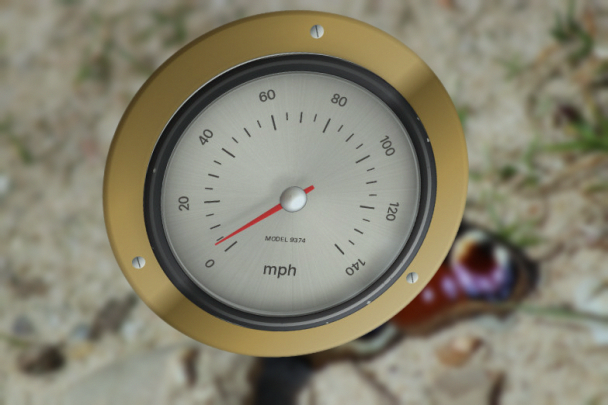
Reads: 5 mph
